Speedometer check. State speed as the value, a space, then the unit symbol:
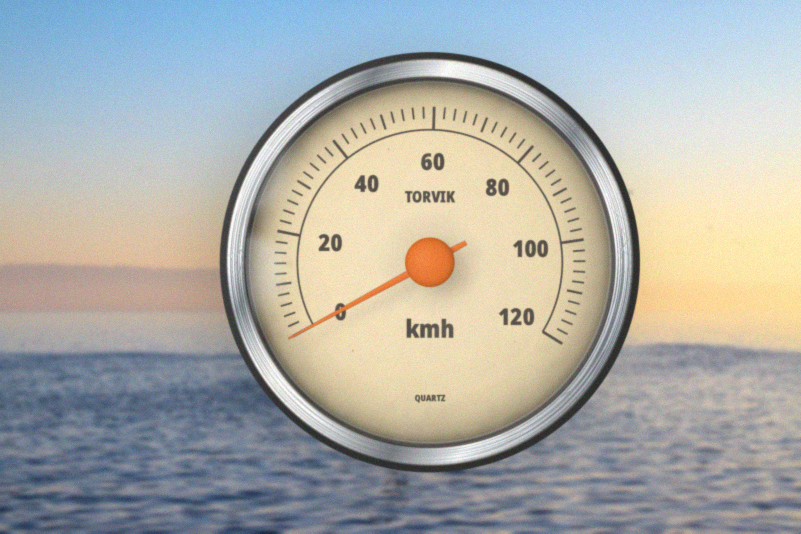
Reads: 0 km/h
